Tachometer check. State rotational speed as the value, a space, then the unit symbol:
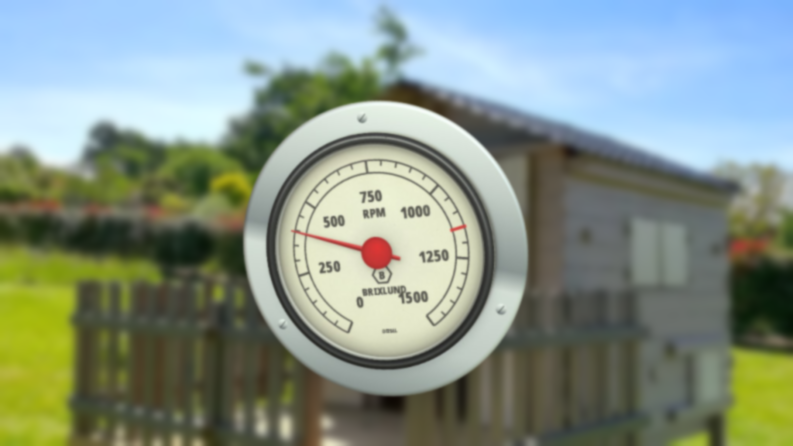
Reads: 400 rpm
